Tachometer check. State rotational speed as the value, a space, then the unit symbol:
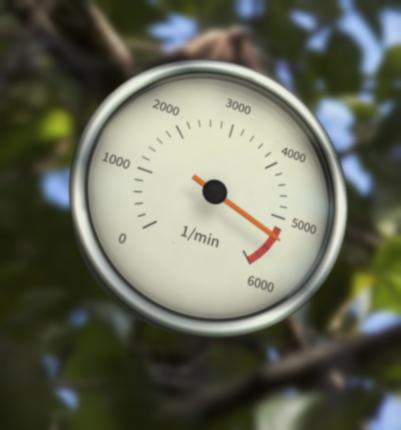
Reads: 5400 rpm
